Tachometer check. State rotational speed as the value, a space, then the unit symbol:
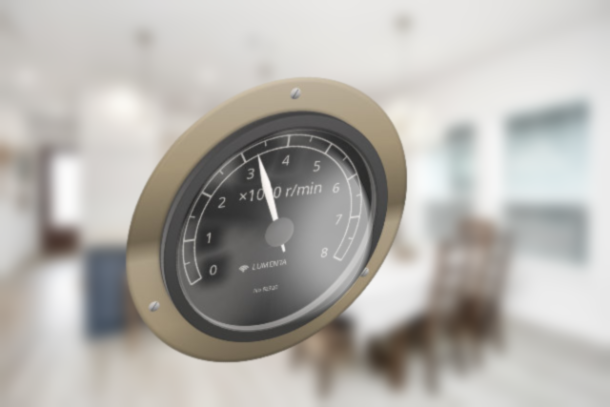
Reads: 3250 rpm
